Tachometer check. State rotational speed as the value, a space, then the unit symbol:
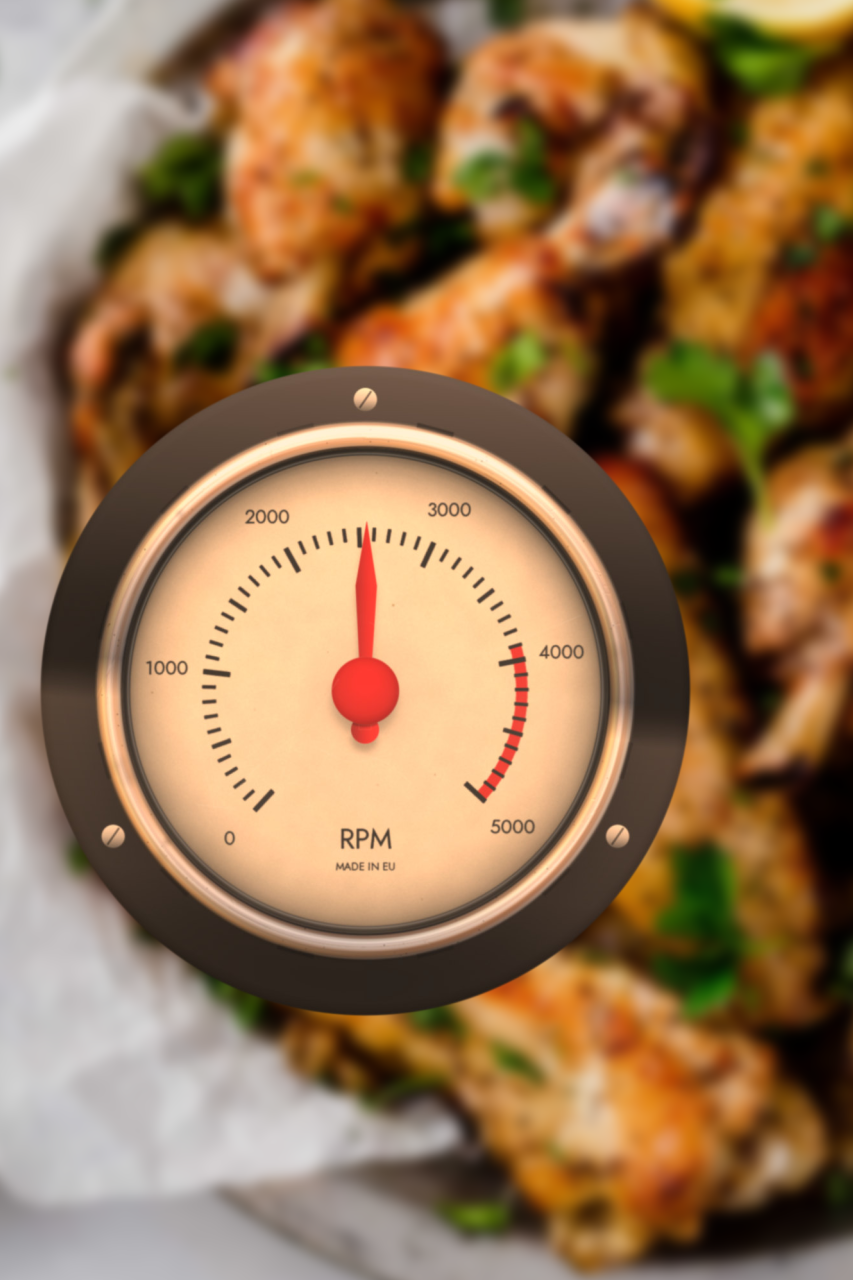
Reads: 2550 rpm
